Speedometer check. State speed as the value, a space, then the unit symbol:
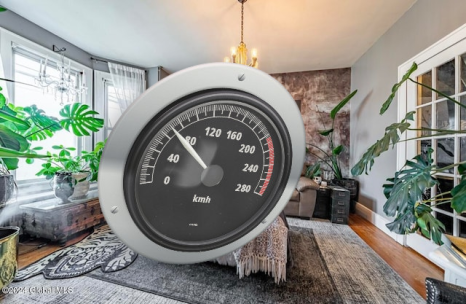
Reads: 70 km/h
